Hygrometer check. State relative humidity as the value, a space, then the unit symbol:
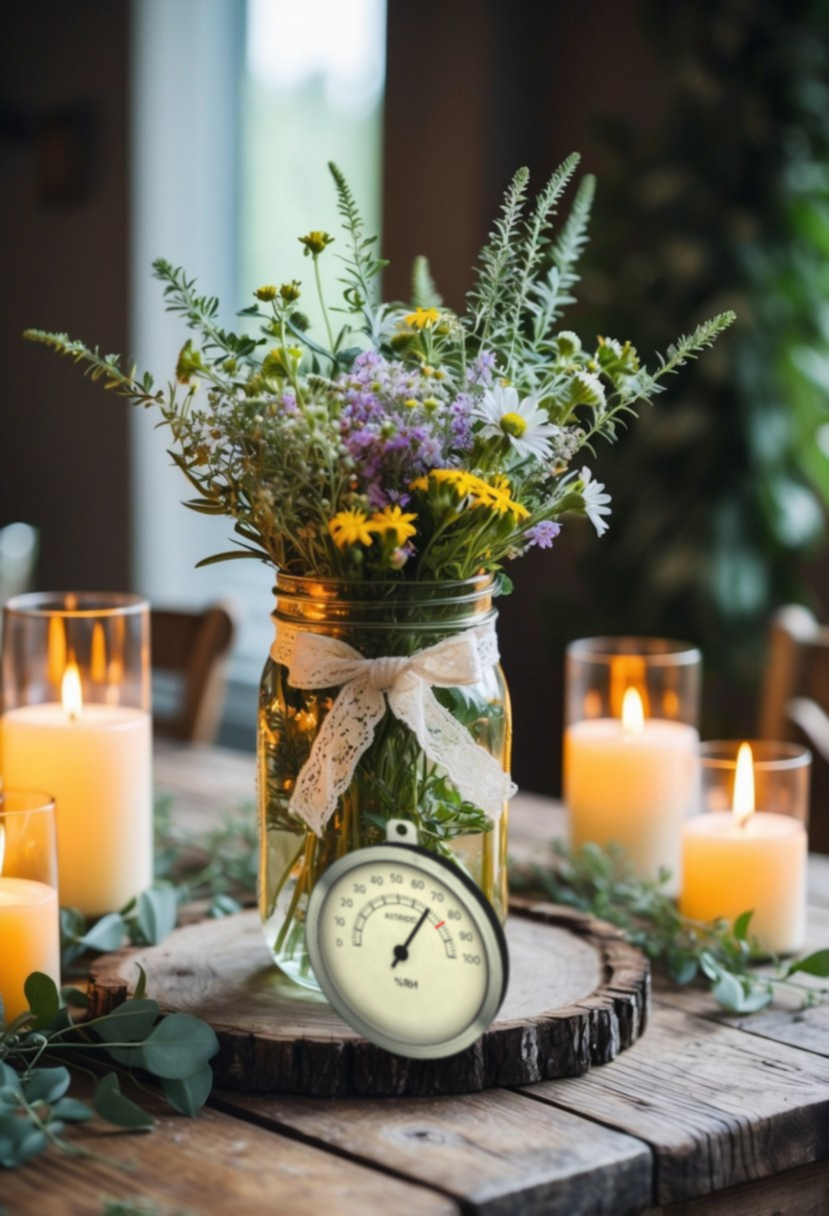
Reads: 70 %
